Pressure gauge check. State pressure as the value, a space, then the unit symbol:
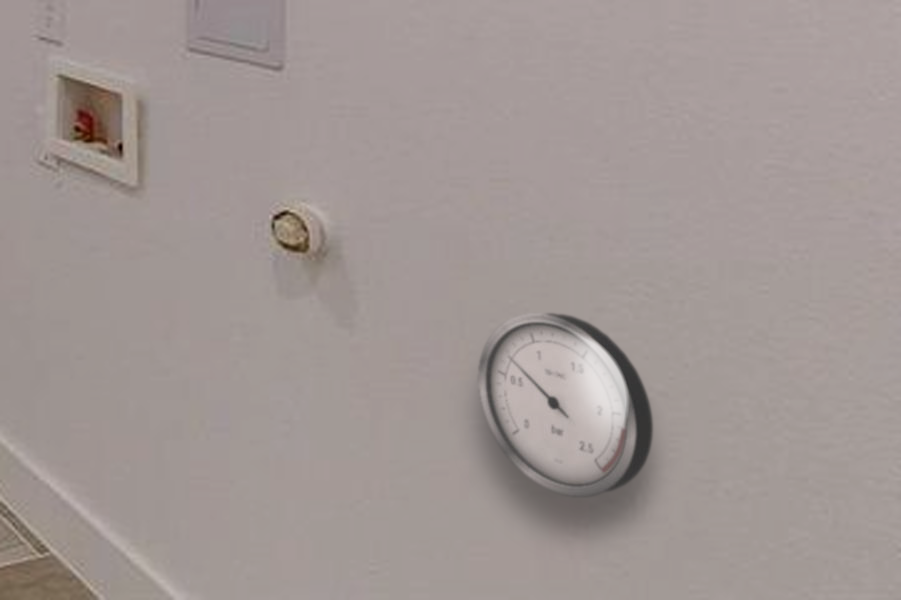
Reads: 0.7 bar
